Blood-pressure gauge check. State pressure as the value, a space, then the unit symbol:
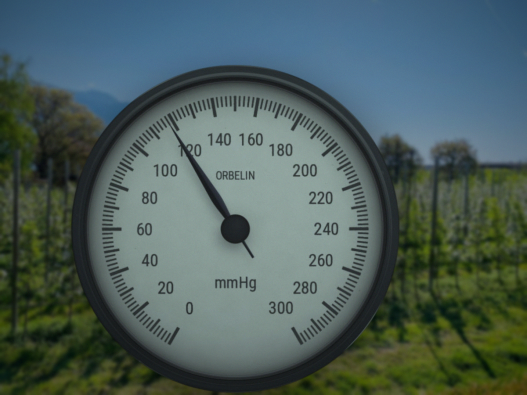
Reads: 118 mmHg
